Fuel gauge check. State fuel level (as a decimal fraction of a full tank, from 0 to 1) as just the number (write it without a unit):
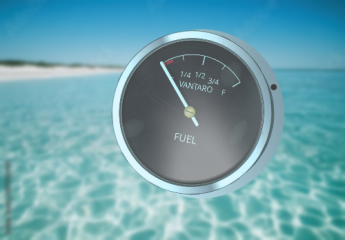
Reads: 0
